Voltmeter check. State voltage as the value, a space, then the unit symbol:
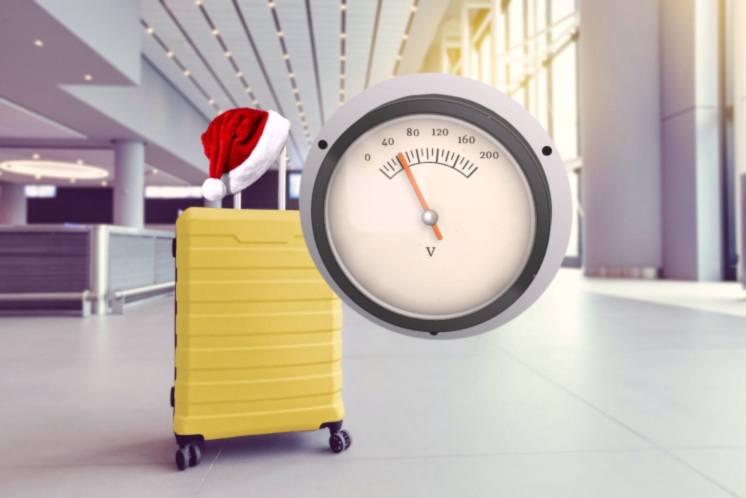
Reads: 50 V
